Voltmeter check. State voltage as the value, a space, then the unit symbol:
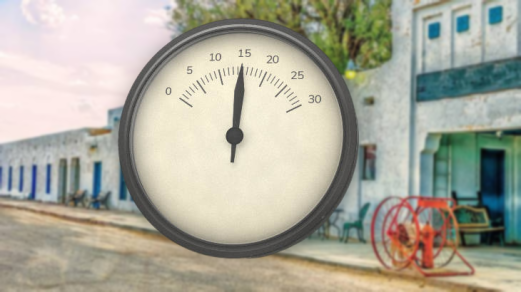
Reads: 15 V
